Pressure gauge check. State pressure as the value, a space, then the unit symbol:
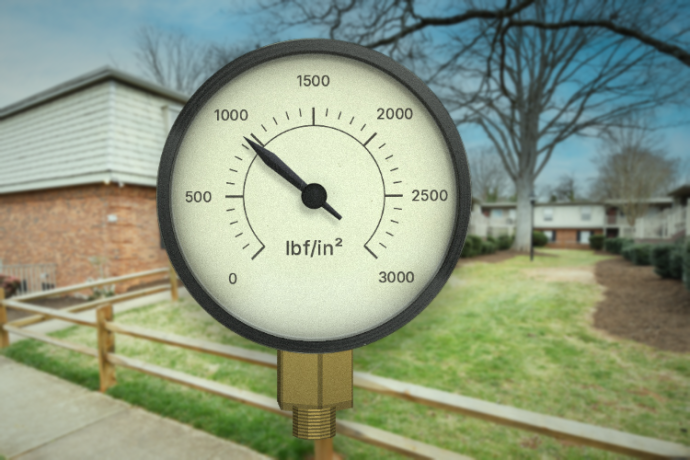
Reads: 950 psi
